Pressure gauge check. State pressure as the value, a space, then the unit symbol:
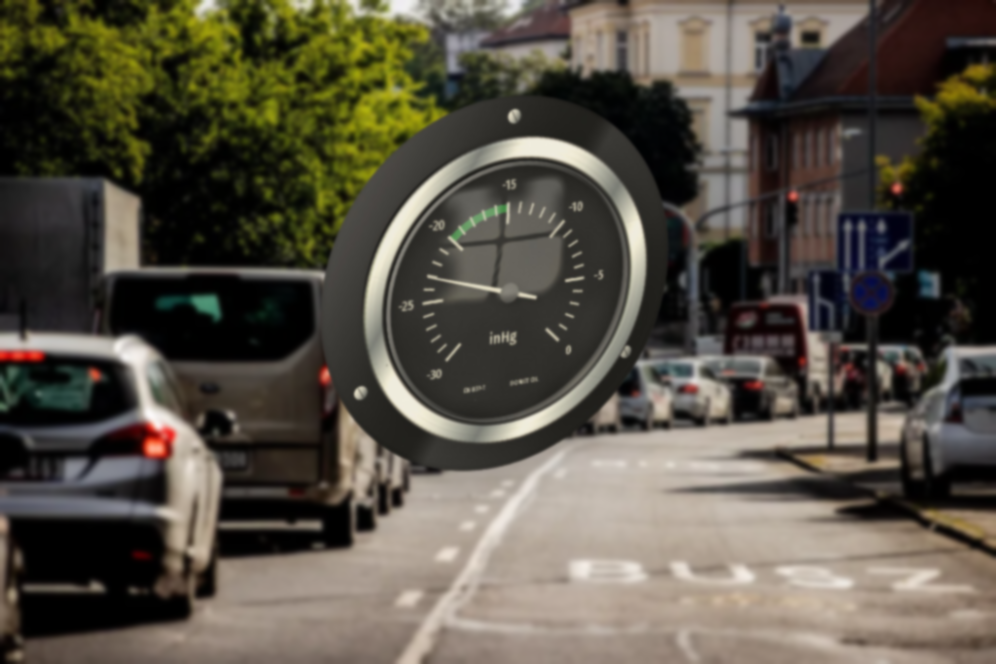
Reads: -23 inHg
